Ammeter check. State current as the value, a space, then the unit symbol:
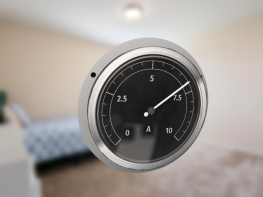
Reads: 7 A
